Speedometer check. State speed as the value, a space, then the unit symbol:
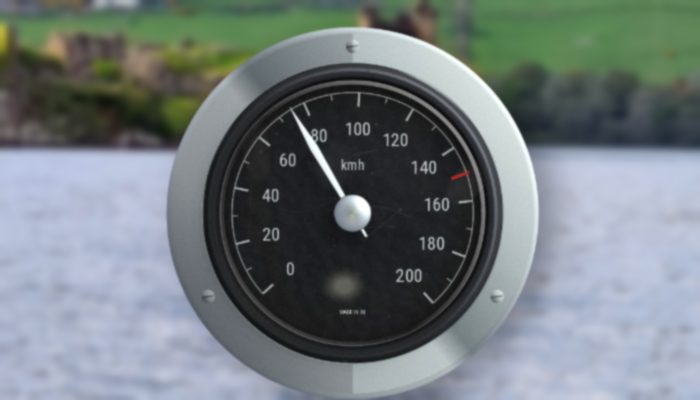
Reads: 75 km/h
